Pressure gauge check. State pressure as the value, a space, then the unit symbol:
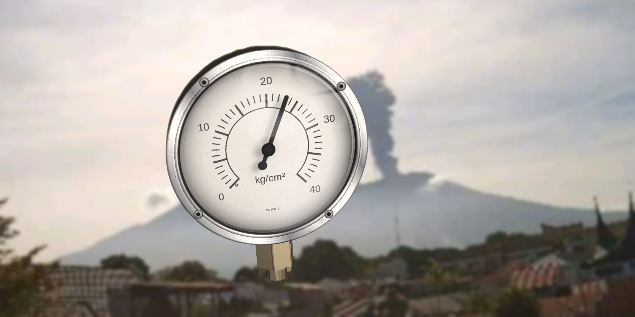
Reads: 23 kg/cm²
